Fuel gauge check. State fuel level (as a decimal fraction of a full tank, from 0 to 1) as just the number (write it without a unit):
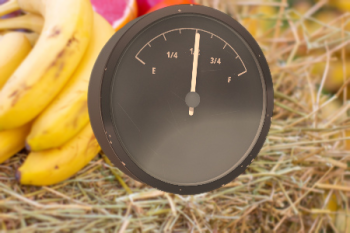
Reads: 0.5
